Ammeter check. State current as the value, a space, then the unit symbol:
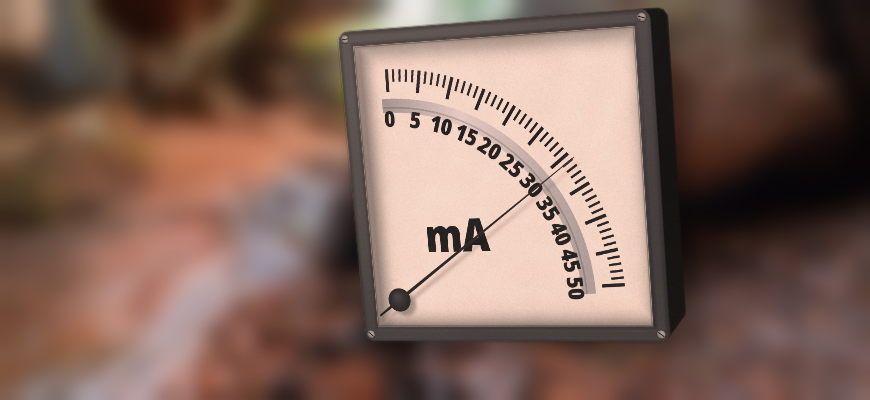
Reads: 31 mA
